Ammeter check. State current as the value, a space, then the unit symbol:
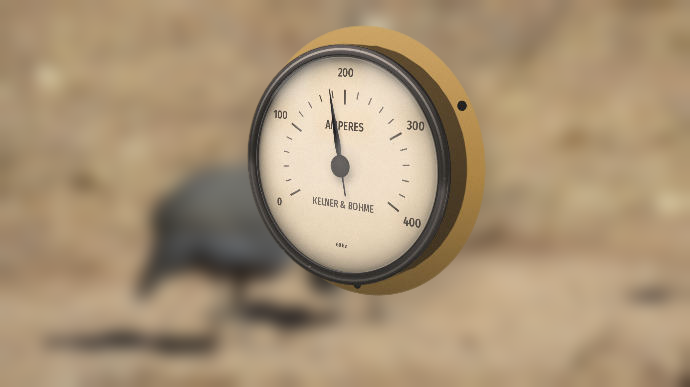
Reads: 180 A
